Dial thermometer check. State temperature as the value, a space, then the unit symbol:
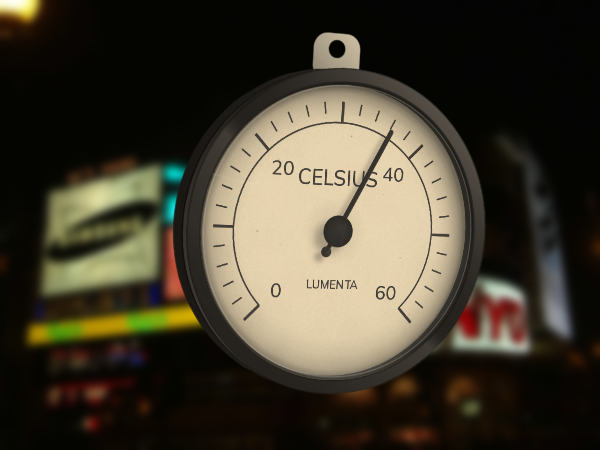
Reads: 36 °C
